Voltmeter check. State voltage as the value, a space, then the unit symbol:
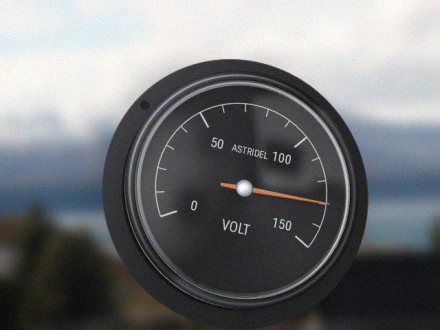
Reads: 130 V
